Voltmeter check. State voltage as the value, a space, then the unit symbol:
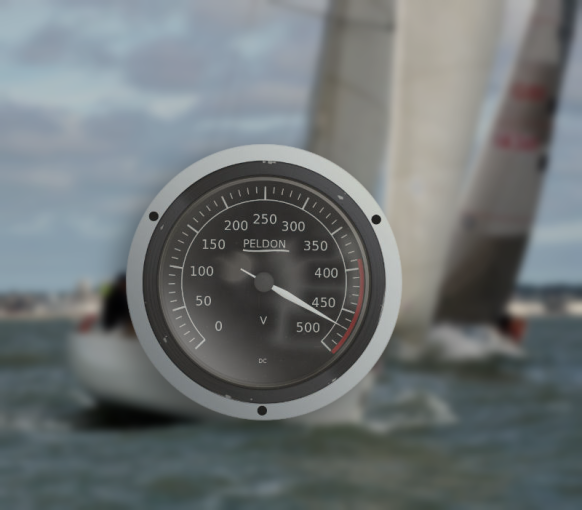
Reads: 470 V
